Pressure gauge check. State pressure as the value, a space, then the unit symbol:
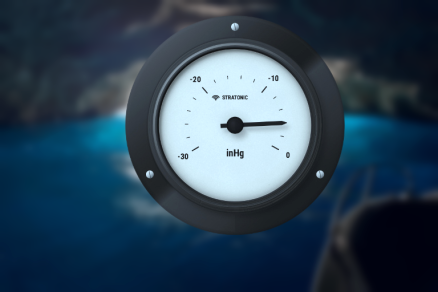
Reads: -4 inHg
